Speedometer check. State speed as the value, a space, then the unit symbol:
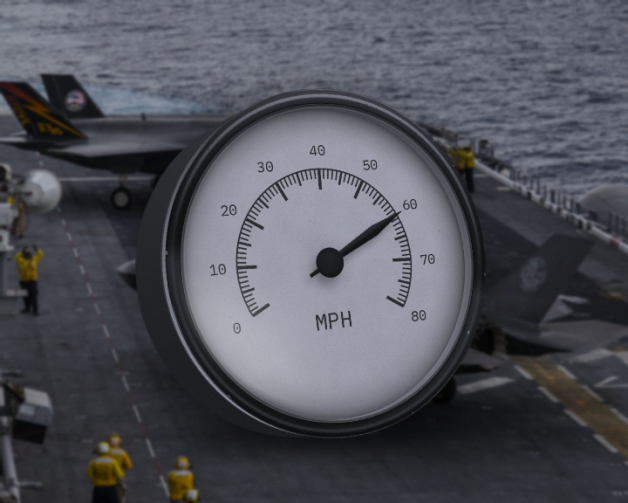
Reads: 60 mph
